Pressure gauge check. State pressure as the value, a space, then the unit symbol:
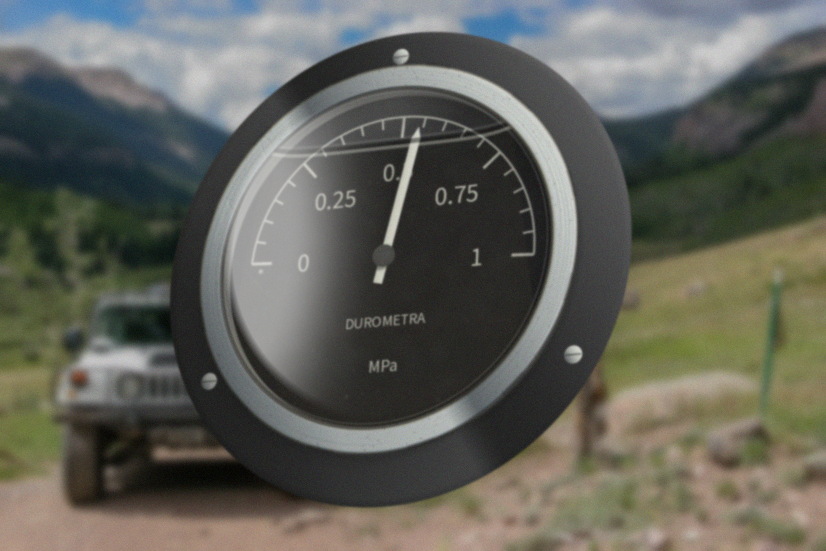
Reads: 0.55 MPa
